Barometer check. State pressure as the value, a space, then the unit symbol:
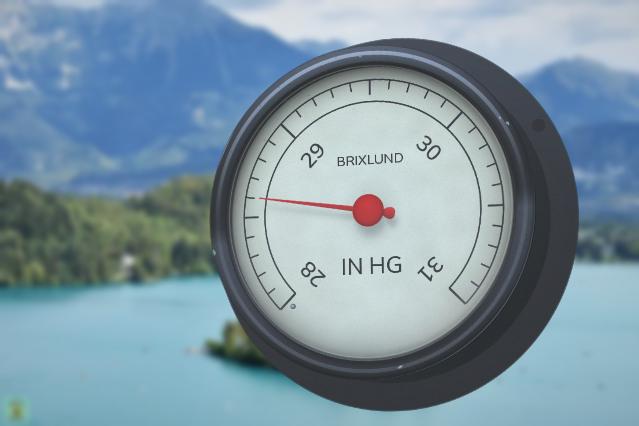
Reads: 28.6 inHg
